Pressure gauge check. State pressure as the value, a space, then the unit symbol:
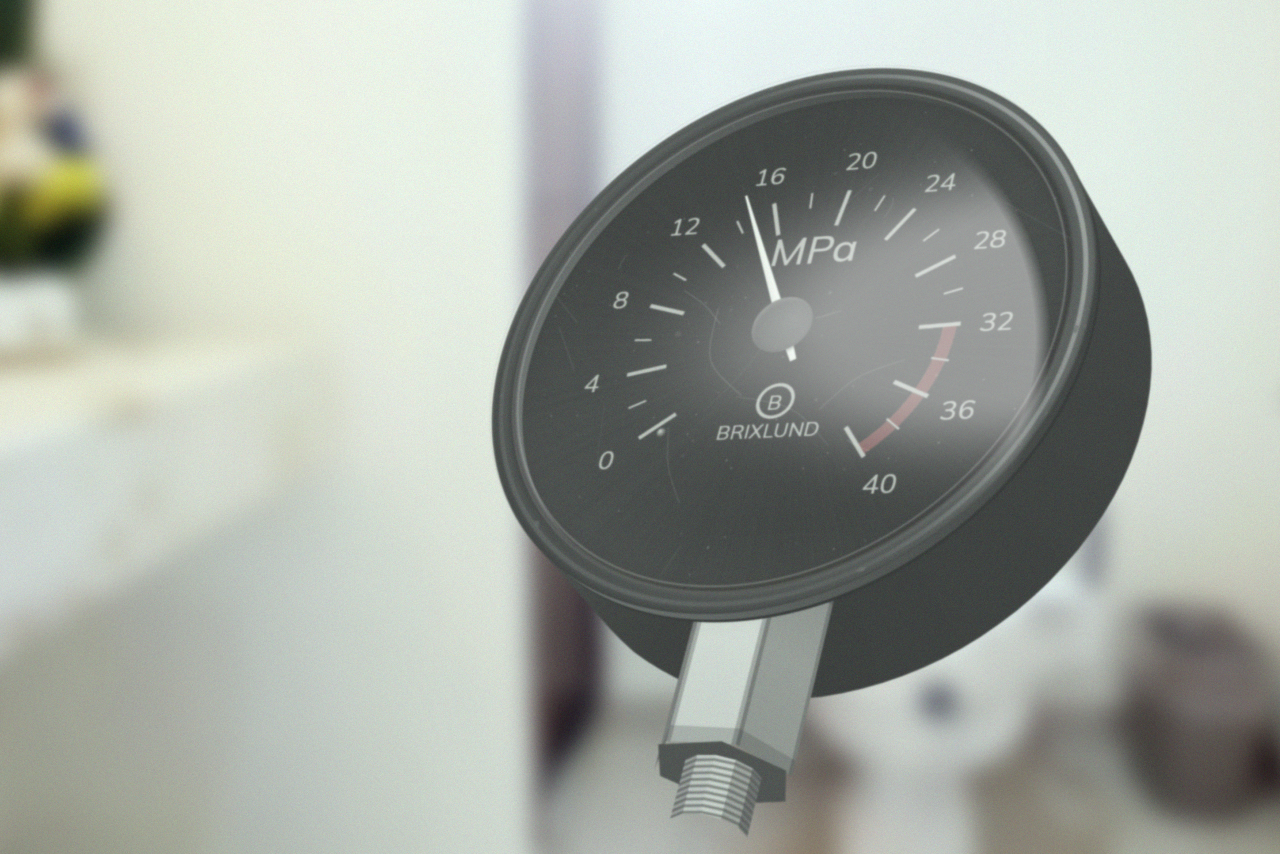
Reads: 15 MPa
